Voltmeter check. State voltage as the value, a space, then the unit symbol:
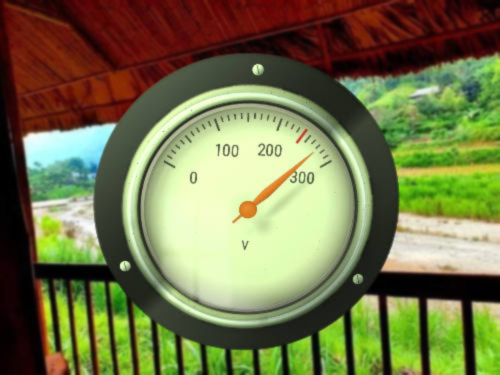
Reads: 270 V
